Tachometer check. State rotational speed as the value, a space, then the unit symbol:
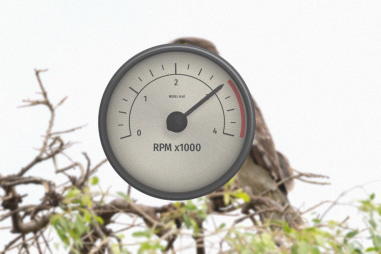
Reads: 3000 rpm
